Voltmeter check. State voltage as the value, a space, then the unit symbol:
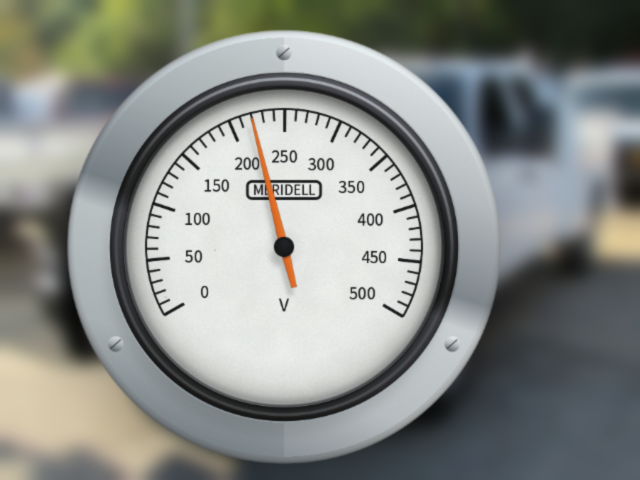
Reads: 220 V
